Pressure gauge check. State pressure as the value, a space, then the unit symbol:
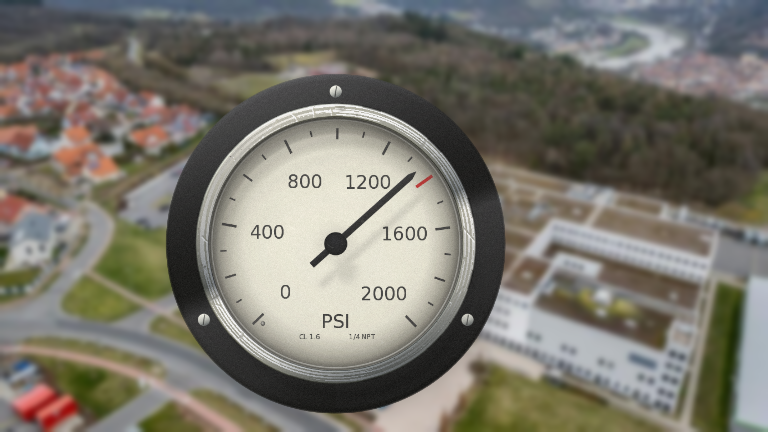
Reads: 1350 psi
